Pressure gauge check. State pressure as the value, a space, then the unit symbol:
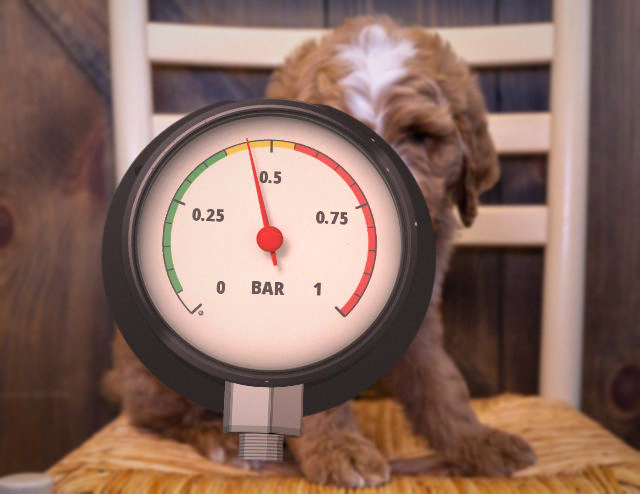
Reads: 0.45 bar
